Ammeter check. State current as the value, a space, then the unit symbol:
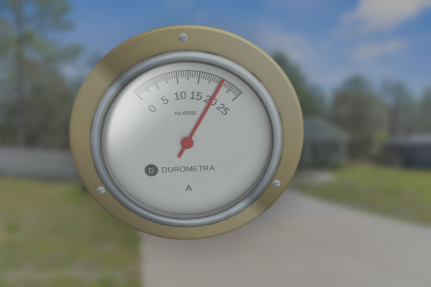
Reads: 20 A
